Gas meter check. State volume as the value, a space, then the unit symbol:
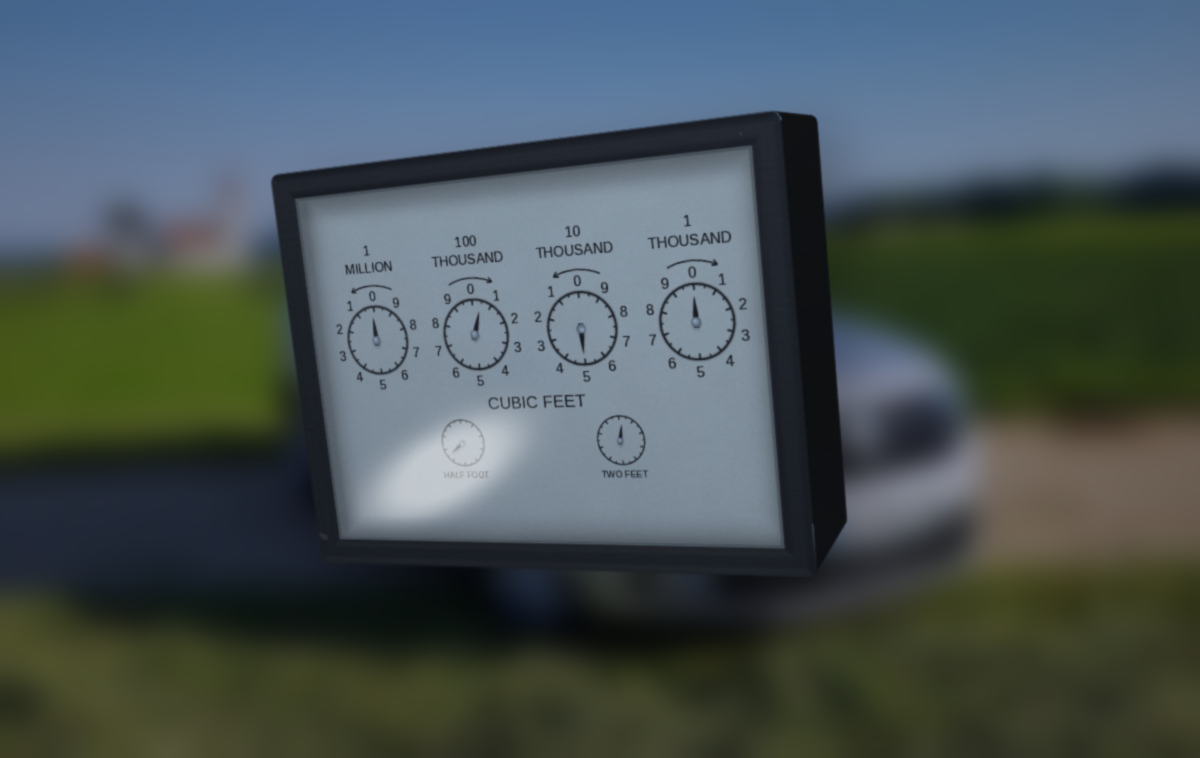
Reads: 5000 ft³
